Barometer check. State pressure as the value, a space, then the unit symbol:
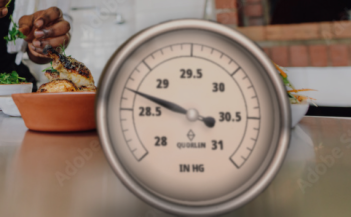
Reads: 28.7 inHg
